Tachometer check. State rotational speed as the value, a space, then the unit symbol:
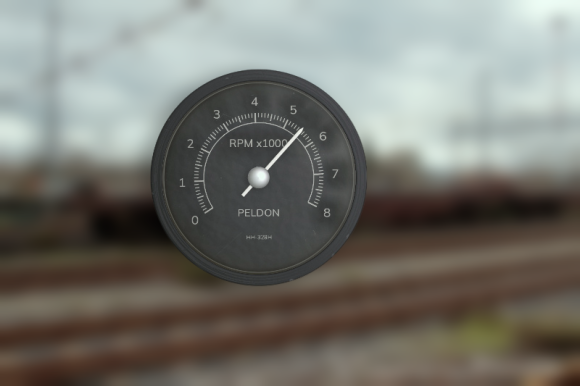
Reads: 5500 rpm
